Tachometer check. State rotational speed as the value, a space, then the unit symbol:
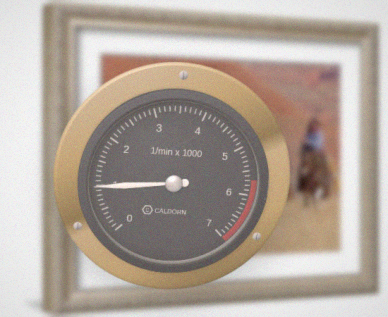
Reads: 1000 rpm
